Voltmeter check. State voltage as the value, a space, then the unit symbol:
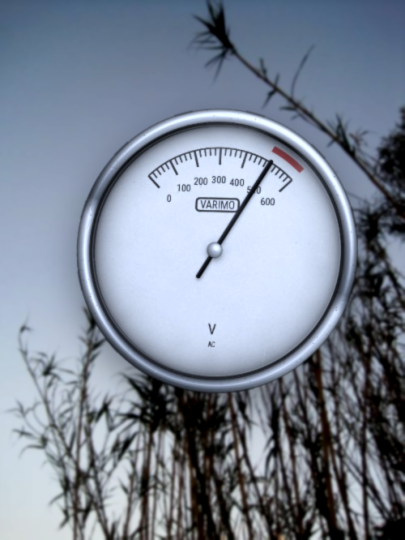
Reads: 500 V
